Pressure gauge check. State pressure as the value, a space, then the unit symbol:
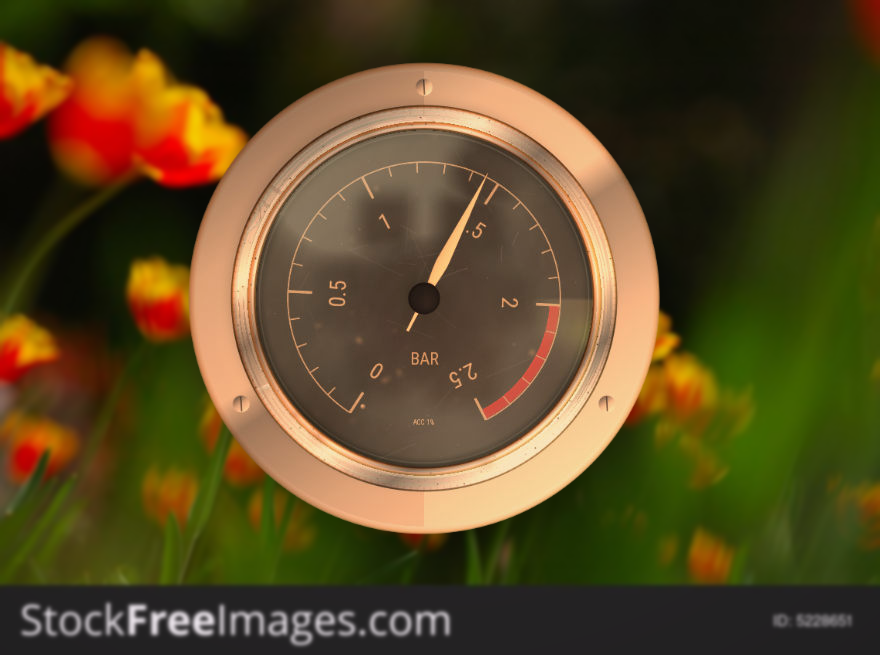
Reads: 1.45 bar
